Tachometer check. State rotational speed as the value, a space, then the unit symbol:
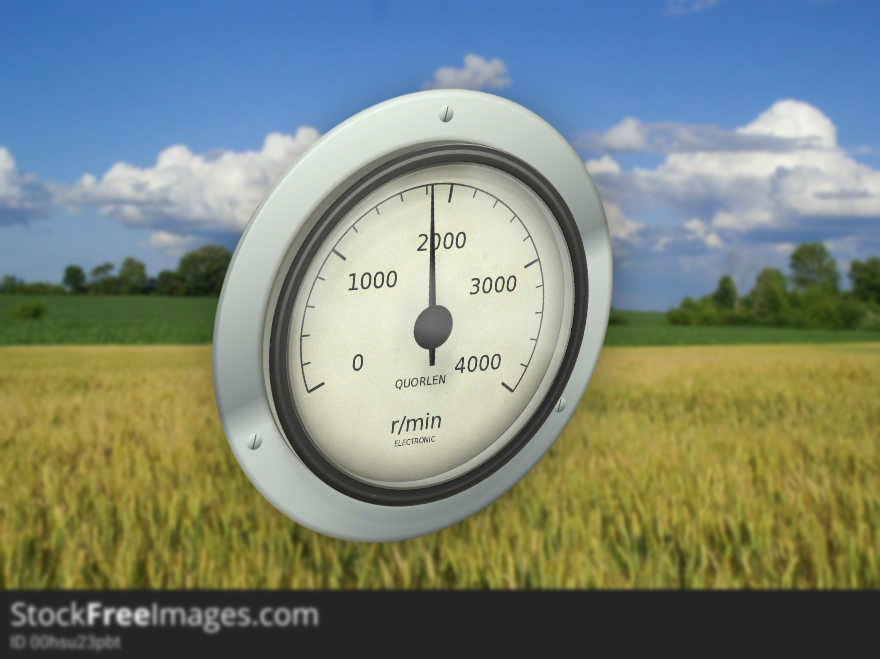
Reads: 1800 rpm
